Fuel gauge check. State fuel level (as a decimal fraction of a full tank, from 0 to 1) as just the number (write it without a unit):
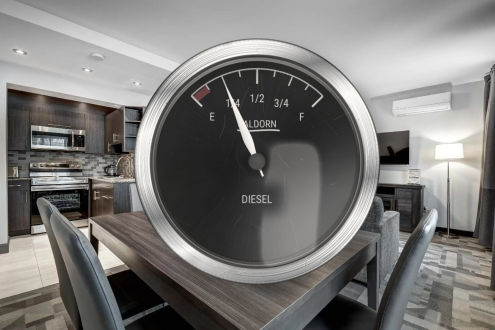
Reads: 0.25
